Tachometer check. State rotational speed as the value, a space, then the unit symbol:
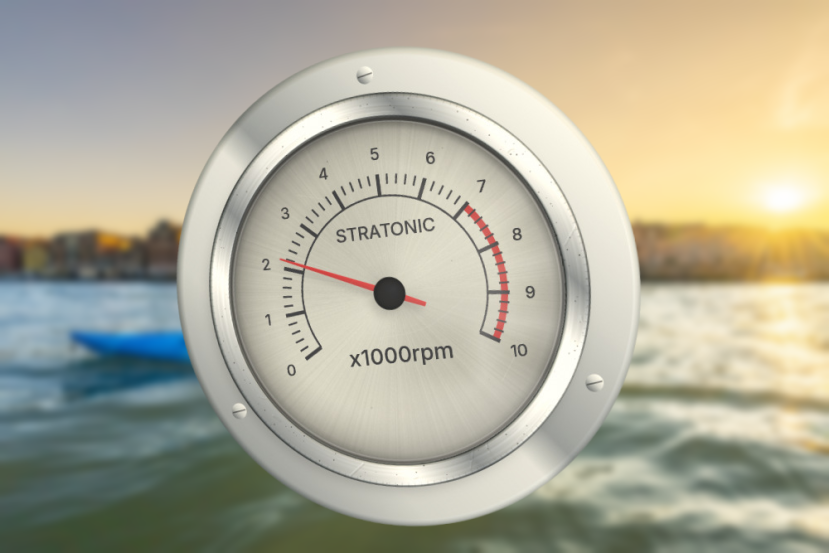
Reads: 2200 rpm
